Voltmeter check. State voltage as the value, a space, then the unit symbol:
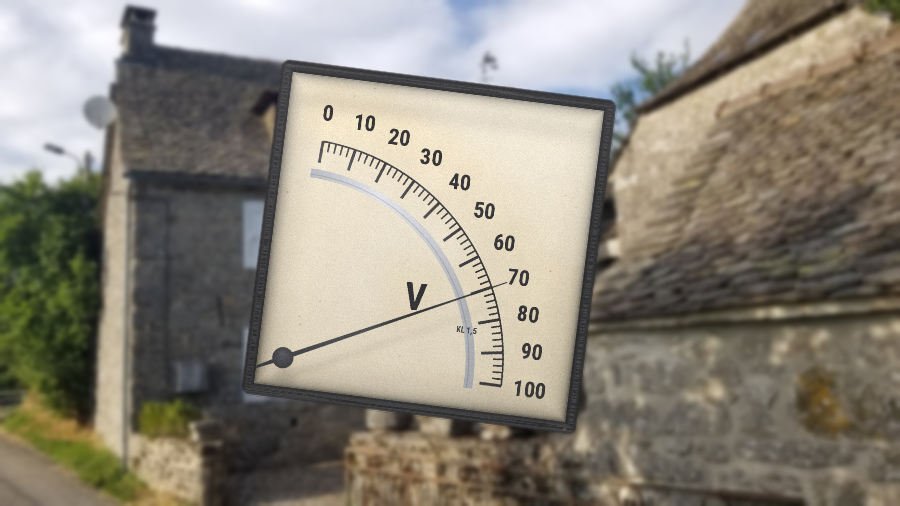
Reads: 70 V
